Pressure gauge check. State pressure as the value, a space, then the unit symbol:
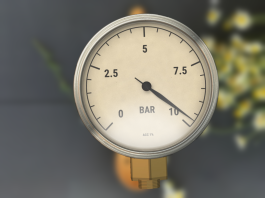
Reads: 9.75 bar
